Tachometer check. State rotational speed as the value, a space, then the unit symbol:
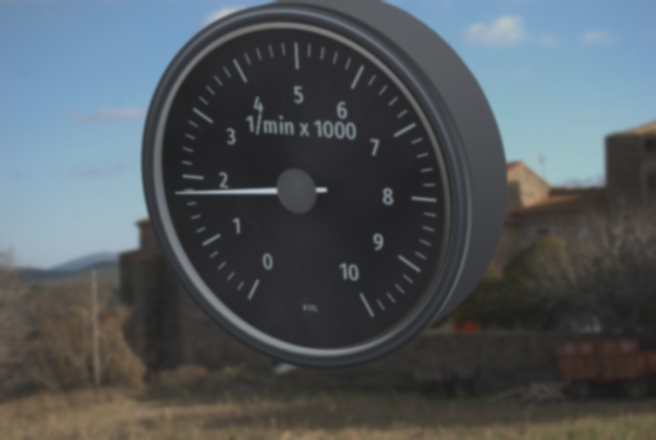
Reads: 1800 rpm
